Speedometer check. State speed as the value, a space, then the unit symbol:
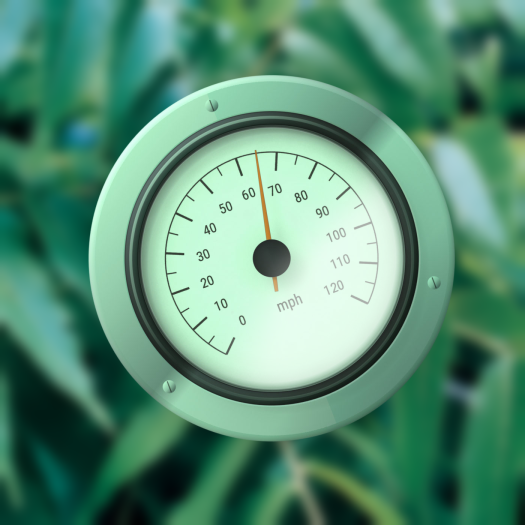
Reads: 65 mph
